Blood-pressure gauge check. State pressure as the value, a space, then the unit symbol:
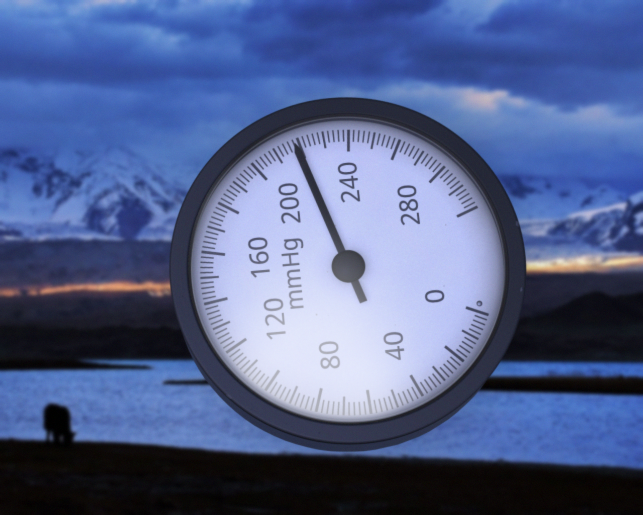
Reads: 218 mmHg
